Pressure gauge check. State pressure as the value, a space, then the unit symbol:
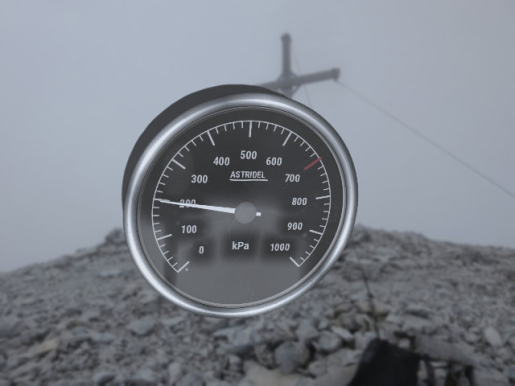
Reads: 200 kPa
